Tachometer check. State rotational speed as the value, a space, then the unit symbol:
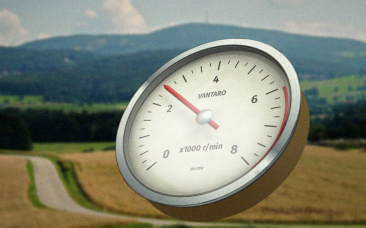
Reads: 2500 rpm
